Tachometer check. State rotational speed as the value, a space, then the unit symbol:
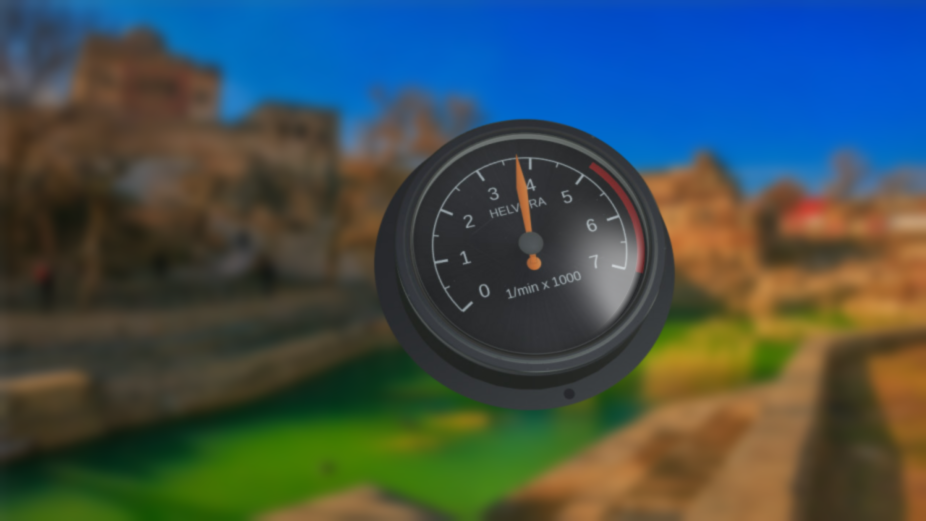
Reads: 3750 rpm
